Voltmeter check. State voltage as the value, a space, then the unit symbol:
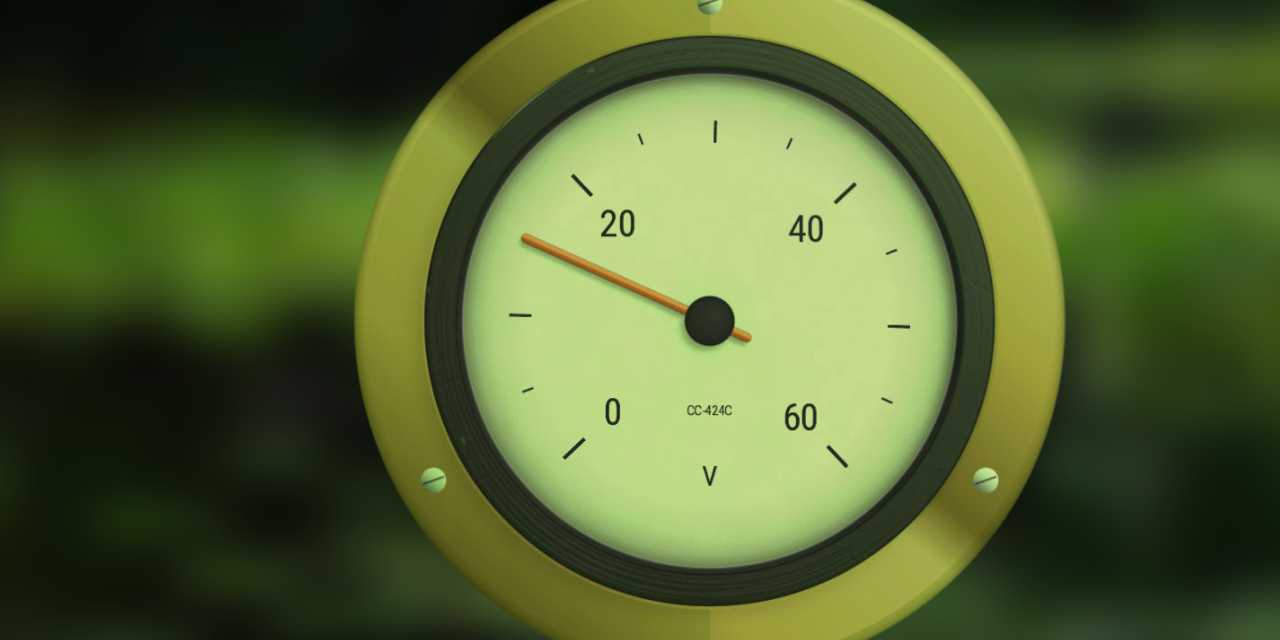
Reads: 15 V
